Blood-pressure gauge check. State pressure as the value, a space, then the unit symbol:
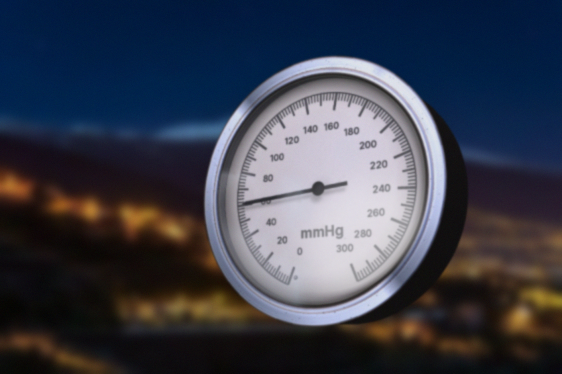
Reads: 60 mmHg
